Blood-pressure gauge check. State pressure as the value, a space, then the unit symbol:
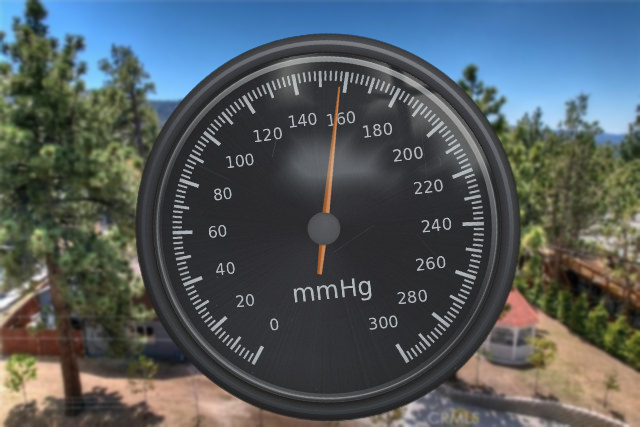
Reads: 158 mmHg
